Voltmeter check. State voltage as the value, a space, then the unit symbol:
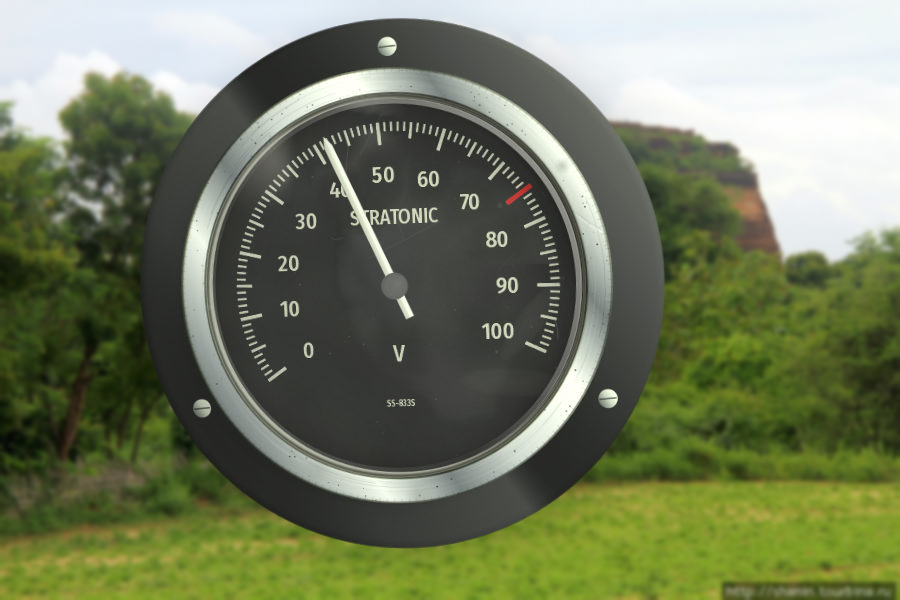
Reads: 42 V
